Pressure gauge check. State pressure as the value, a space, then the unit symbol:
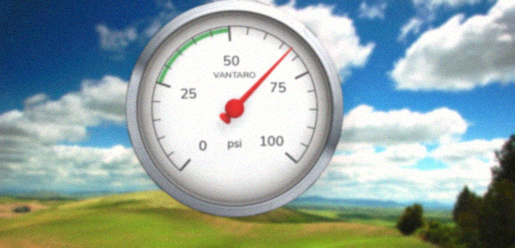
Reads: 67.5 psi
